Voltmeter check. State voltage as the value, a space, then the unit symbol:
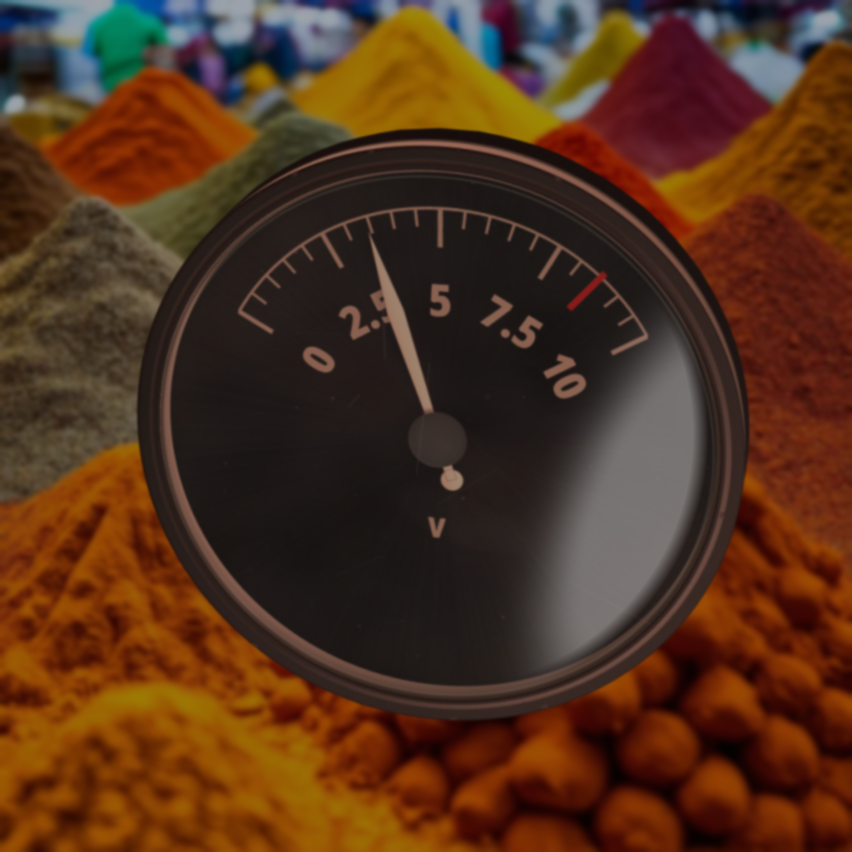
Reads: 3.5 V
